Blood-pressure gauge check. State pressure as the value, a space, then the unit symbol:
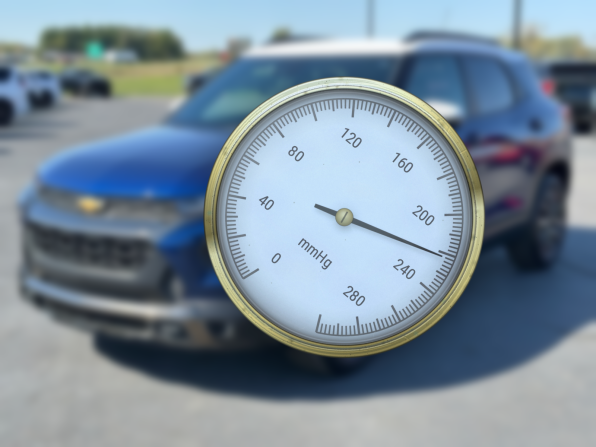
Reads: 222 mmHg
